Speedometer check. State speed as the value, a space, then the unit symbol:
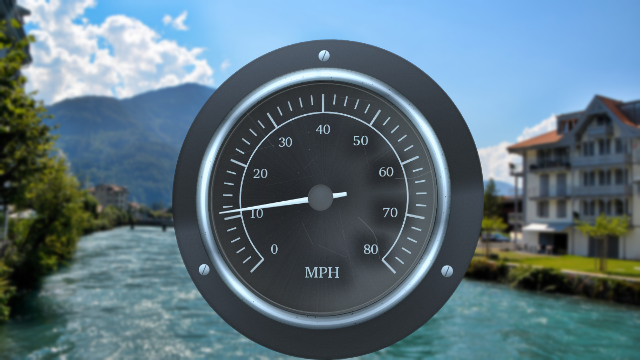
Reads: 11 mph
